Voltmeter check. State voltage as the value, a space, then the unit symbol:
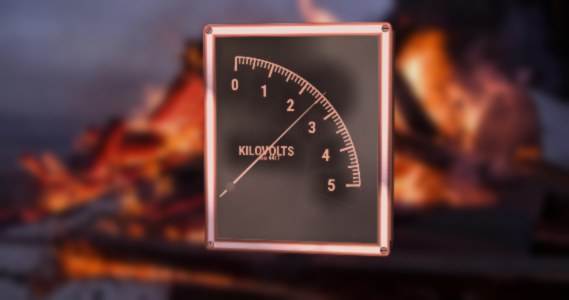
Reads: 2.5 kV
